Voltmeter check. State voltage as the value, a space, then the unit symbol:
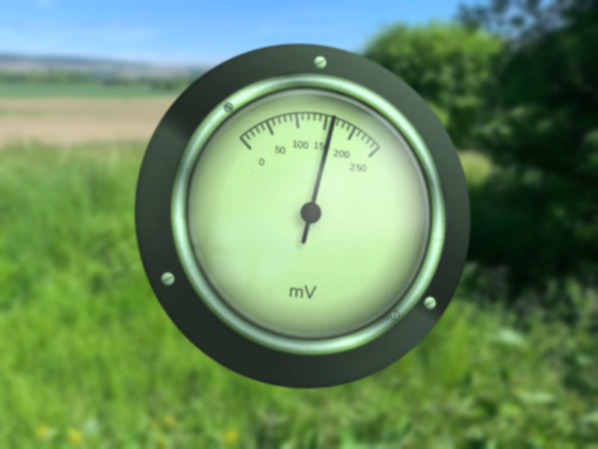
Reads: 160 mV
